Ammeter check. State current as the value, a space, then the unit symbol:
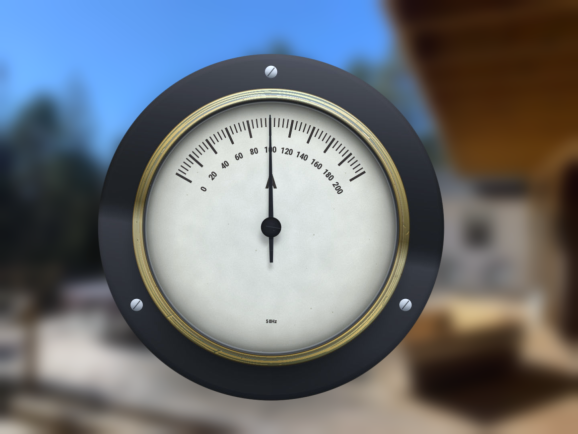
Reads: 100 A
